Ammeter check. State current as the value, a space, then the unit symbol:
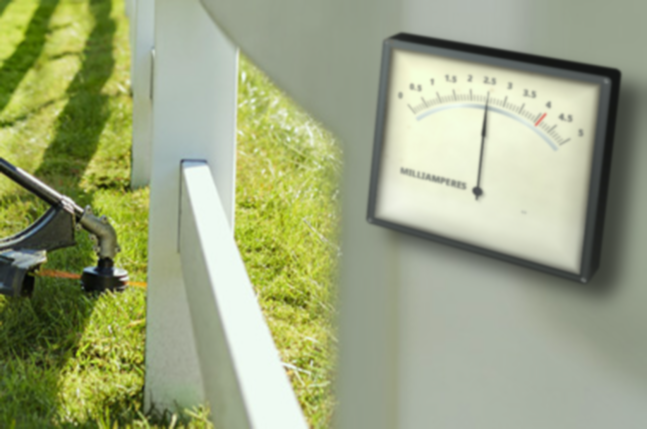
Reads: 2.5 mA
